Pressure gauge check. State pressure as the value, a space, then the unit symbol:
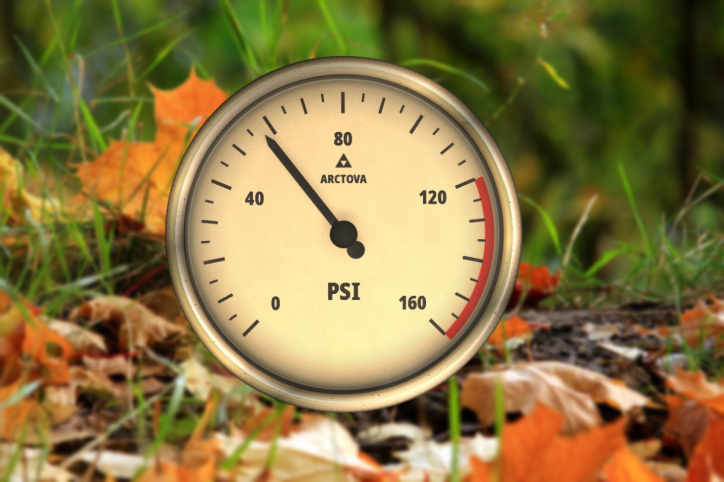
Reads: 57.5 psi
